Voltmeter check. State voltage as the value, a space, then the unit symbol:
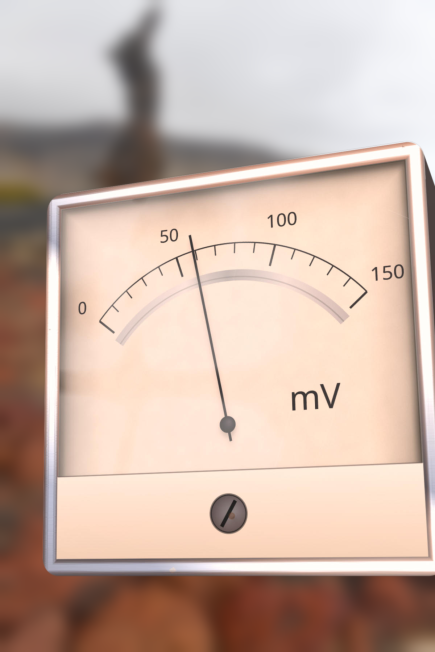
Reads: 60 mV
